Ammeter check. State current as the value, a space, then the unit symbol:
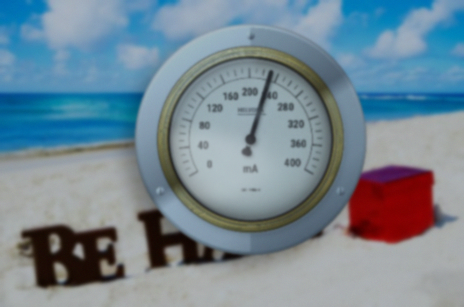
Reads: 230 mA
